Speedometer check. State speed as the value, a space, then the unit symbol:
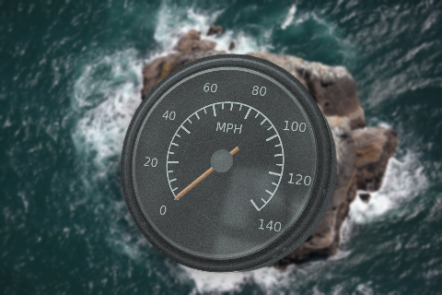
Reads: 0 mph
